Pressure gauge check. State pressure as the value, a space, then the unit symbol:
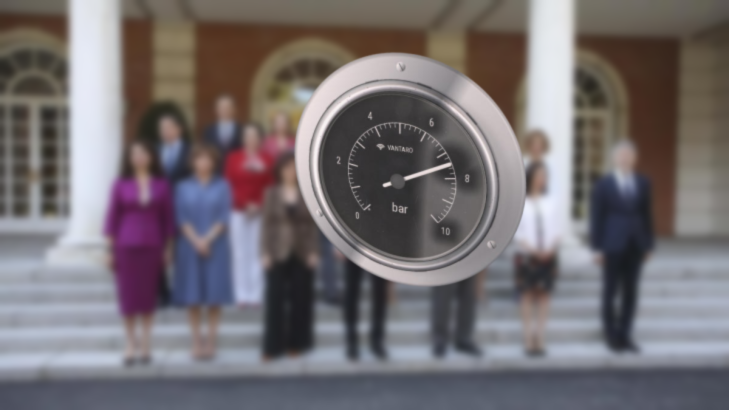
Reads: 7.4 bar
